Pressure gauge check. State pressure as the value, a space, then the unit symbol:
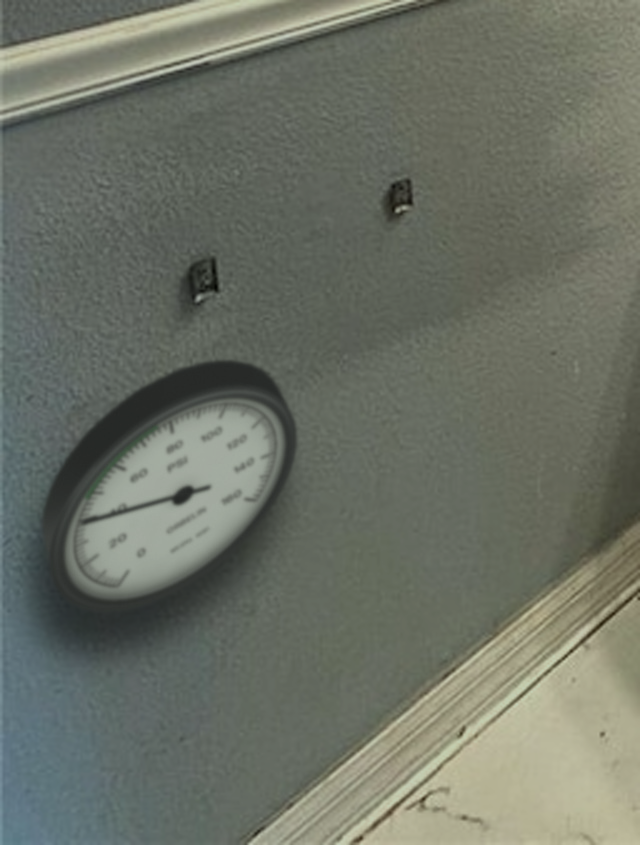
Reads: 40 psi
